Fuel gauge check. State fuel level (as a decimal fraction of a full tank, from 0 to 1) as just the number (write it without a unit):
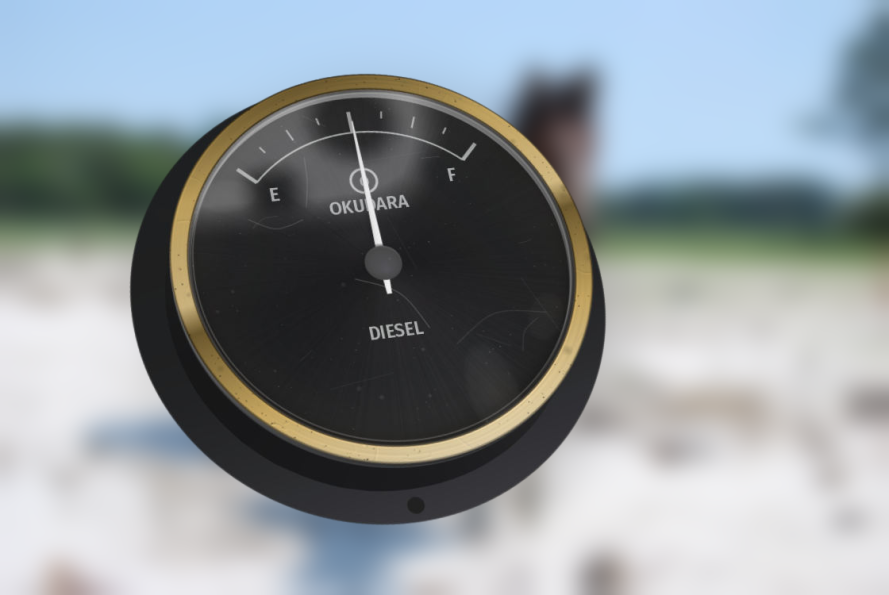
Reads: 0.5
